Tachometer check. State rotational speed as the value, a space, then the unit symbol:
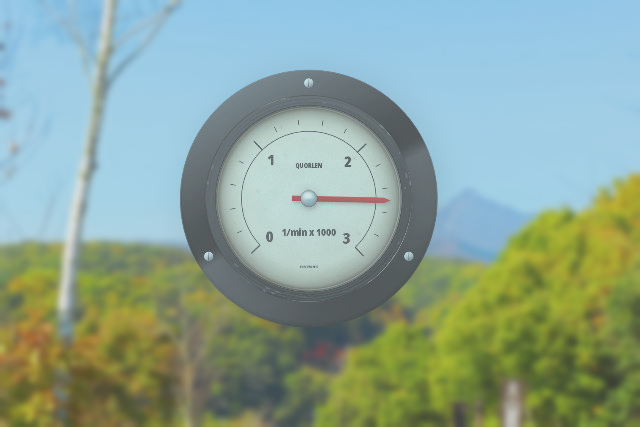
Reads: 2500 rpm
